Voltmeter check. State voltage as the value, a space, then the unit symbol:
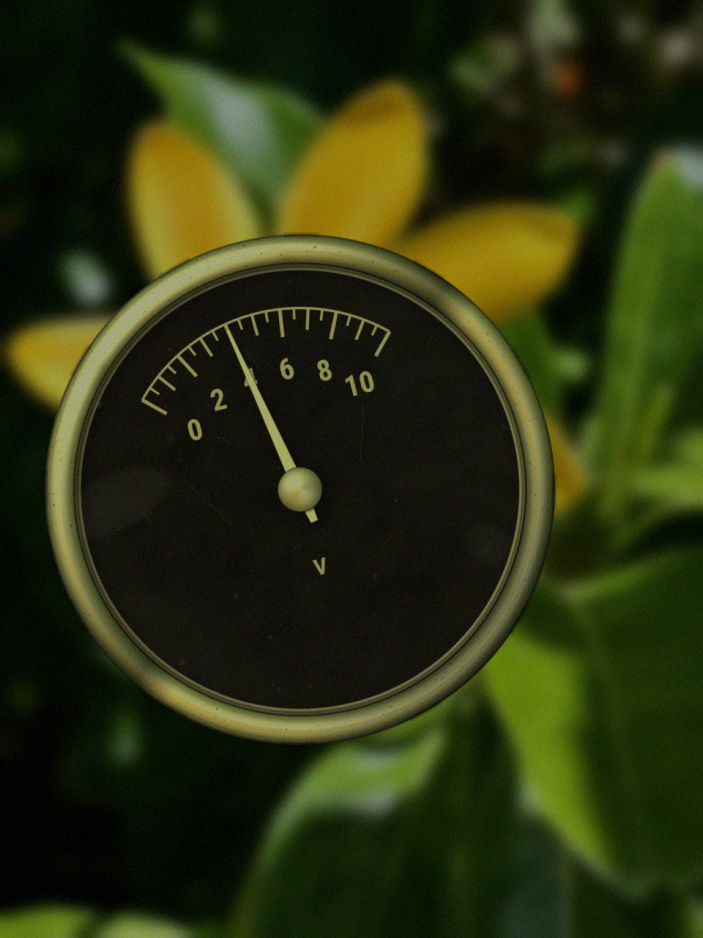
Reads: 4 V
